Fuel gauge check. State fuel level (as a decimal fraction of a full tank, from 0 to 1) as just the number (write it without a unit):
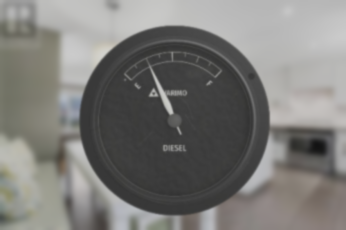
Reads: 0.25
